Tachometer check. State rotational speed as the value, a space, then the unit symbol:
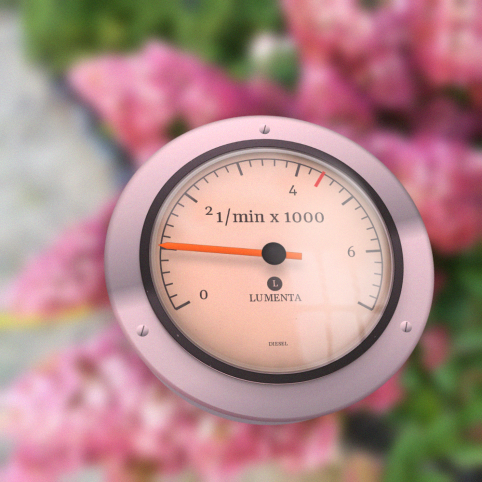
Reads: 1000 rpm
